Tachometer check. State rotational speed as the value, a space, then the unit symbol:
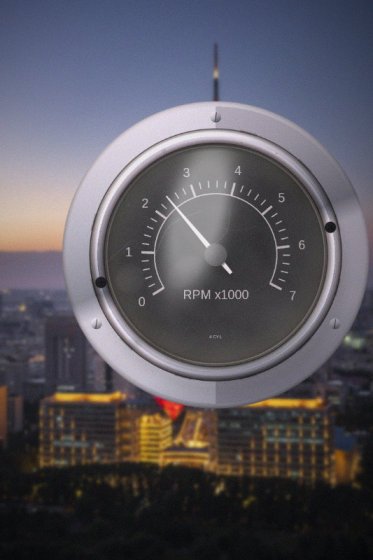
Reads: 2400 rpm
